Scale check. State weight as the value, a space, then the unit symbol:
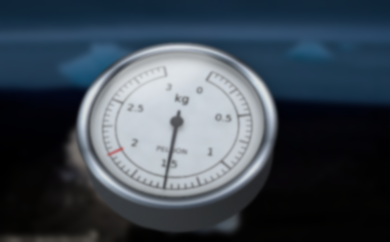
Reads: 1.5 kg
